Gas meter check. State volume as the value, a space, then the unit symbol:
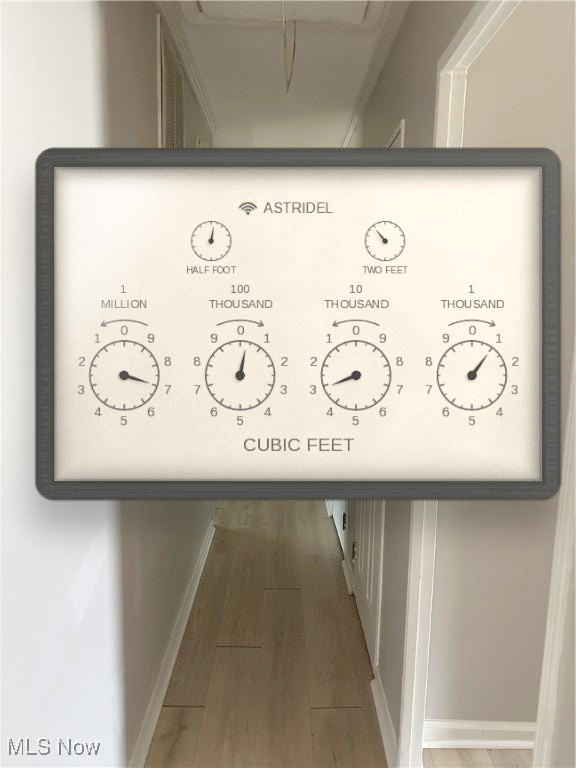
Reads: 703100 ft³
